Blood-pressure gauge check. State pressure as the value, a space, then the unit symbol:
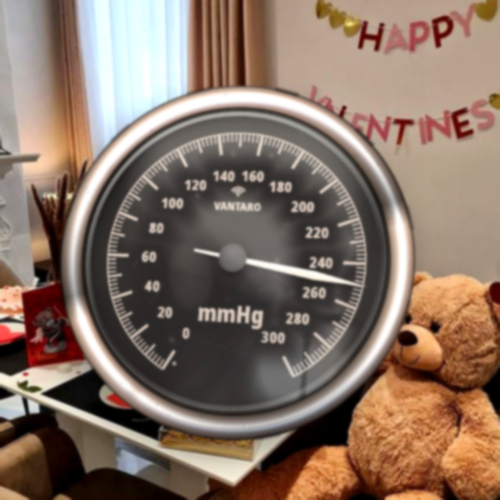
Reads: 250 mmHg
